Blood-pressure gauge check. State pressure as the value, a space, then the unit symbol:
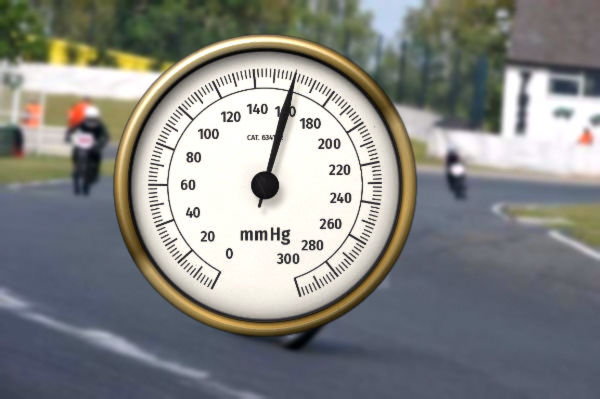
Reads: 160 mmHg
